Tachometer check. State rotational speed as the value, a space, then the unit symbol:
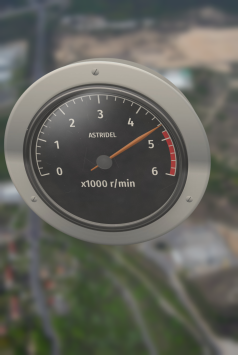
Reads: 4600 rpm
